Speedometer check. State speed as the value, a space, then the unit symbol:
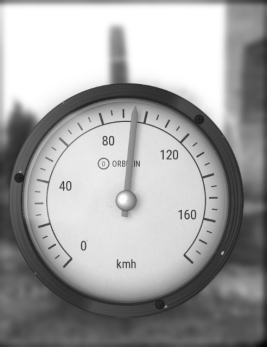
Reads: 95 km/h
